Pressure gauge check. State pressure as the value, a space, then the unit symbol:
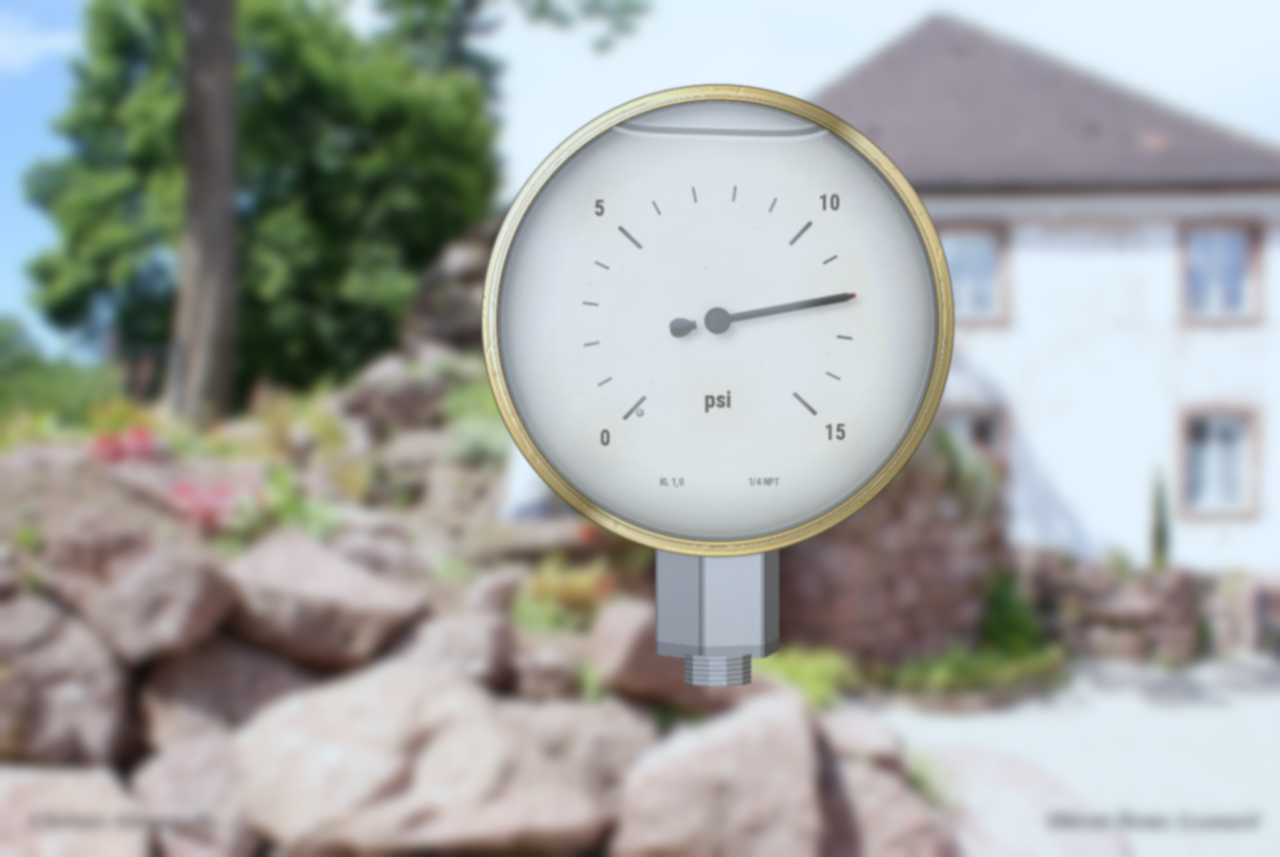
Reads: 12 psi
